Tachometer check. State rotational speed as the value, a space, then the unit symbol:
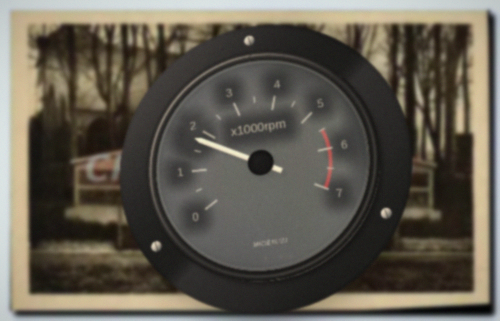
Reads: 1750 rpm
